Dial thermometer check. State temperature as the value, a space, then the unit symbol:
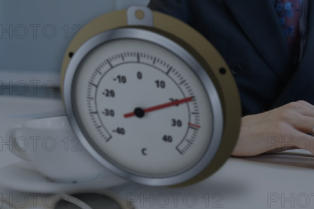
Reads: 20 °C
